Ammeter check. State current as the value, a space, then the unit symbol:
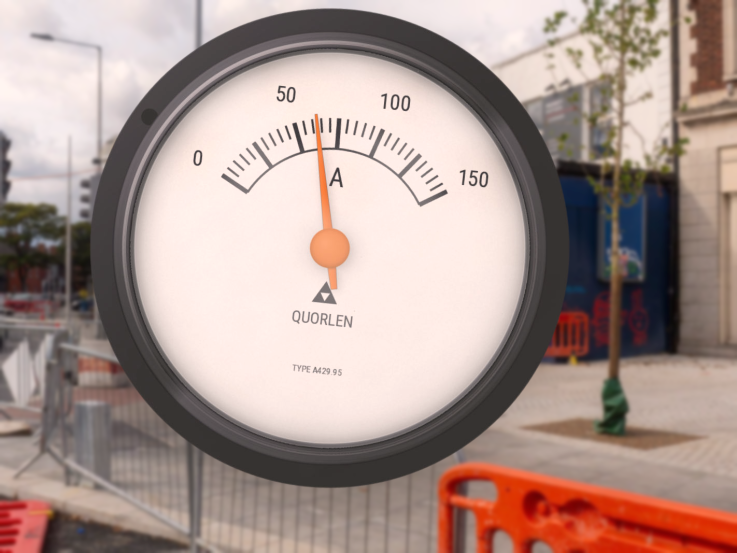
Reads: 62.5 A
